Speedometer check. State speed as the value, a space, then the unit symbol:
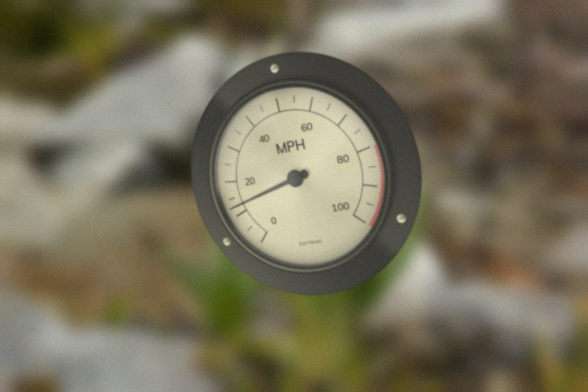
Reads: 12.5 mph
